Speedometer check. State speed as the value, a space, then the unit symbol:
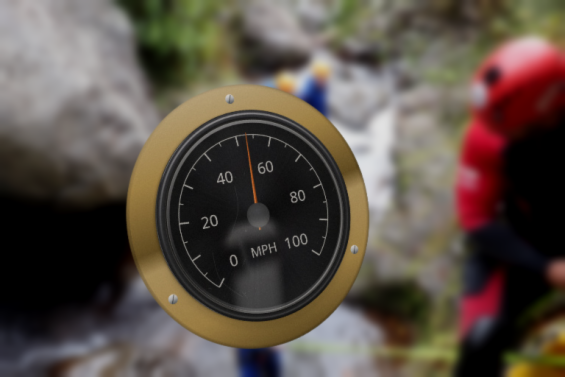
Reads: 52.5 mph
